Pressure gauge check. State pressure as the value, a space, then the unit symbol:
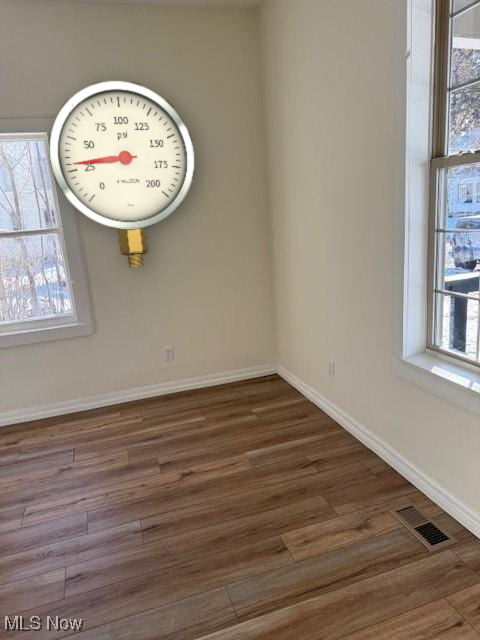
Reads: 30 psi
